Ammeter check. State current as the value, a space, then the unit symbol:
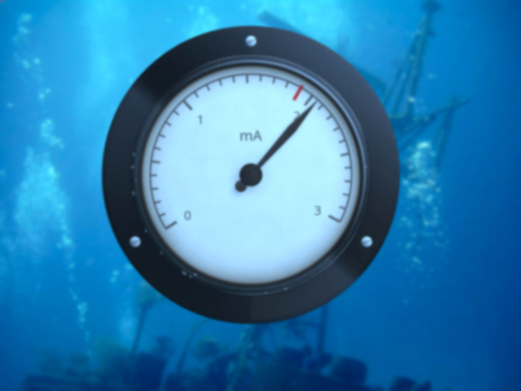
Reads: 2.05 mA
